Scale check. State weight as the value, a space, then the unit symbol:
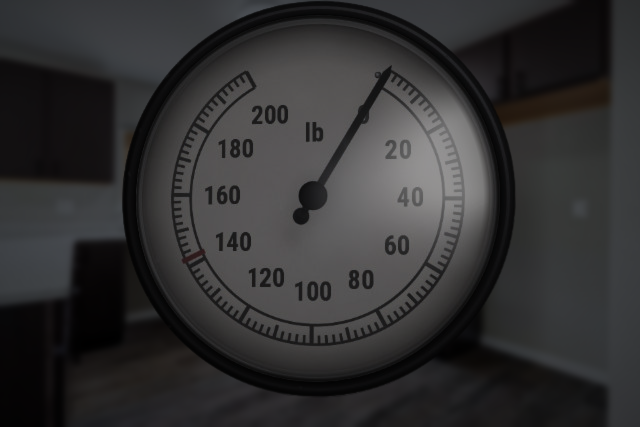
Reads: 0 lb
